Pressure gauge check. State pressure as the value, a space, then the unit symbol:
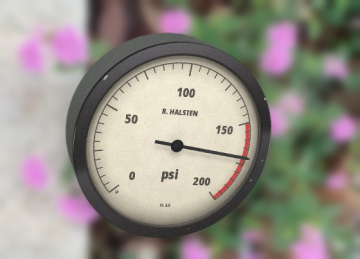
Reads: 170 psi
